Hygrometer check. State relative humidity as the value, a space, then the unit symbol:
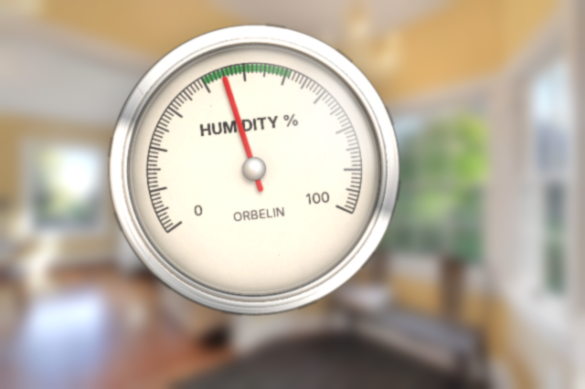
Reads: 45 %
